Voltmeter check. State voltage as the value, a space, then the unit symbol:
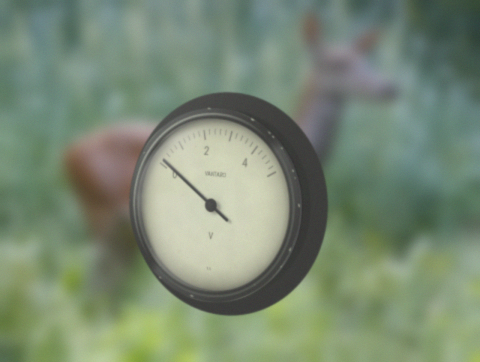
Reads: 0.2 V
